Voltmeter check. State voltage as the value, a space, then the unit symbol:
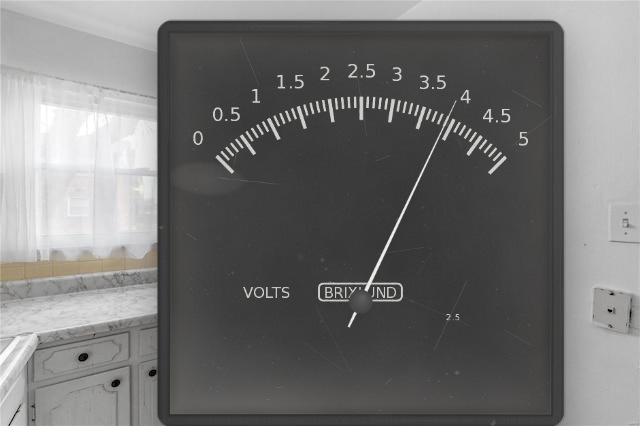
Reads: 3.9 V
